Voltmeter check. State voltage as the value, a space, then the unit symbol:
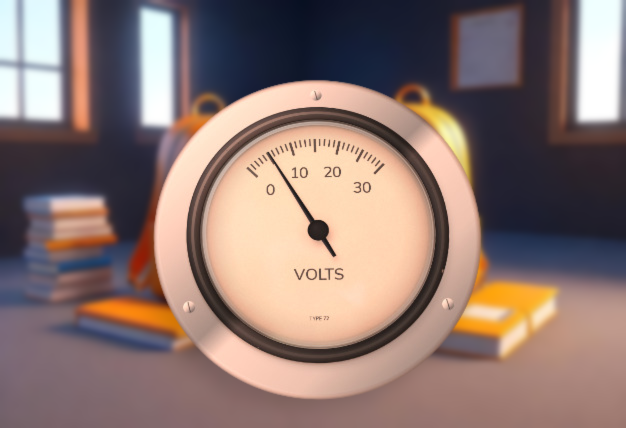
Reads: 5 V
